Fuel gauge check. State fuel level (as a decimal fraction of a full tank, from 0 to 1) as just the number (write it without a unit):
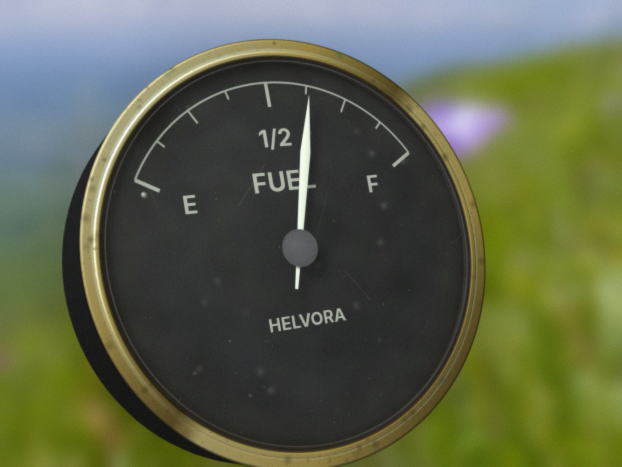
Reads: 0.625
